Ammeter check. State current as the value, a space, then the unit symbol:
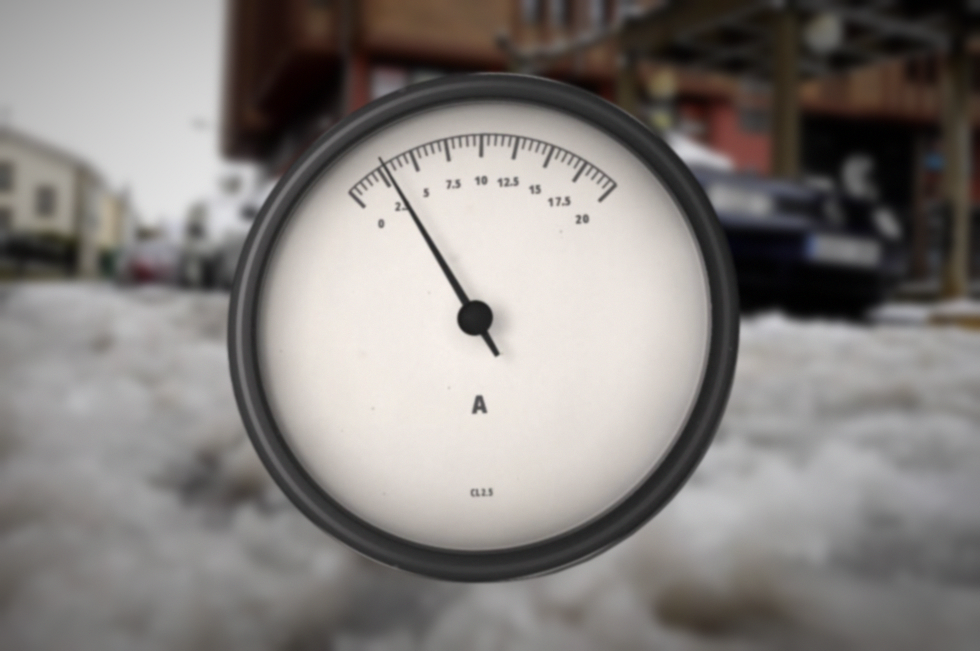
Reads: 3 A
